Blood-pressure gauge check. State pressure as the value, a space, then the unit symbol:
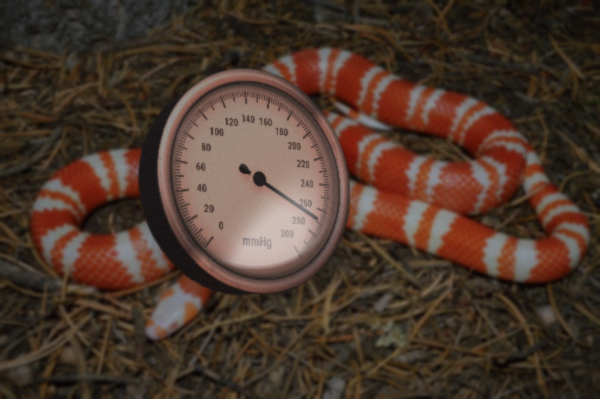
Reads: 270 mmHg
